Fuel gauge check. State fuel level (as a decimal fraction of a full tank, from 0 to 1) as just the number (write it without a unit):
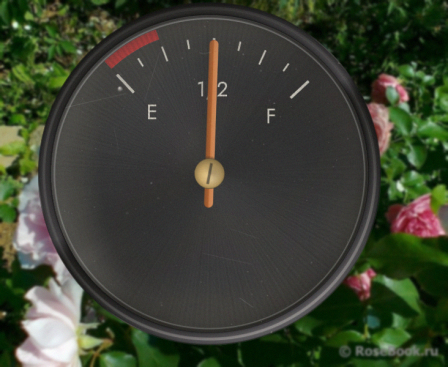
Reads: 0.5
